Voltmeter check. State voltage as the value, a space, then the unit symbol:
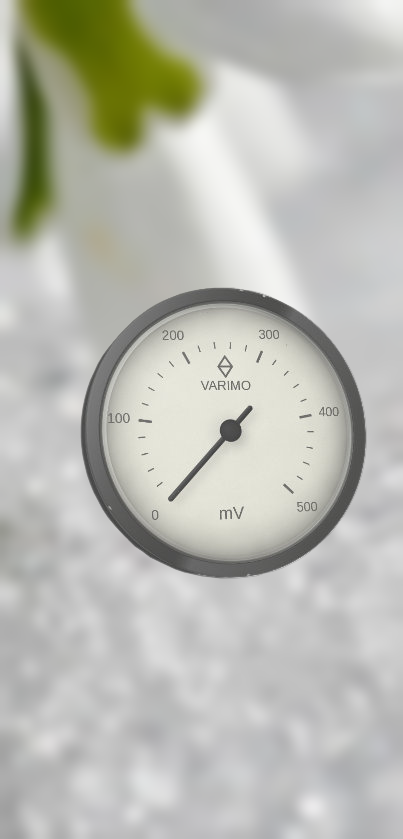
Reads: 0 mV
